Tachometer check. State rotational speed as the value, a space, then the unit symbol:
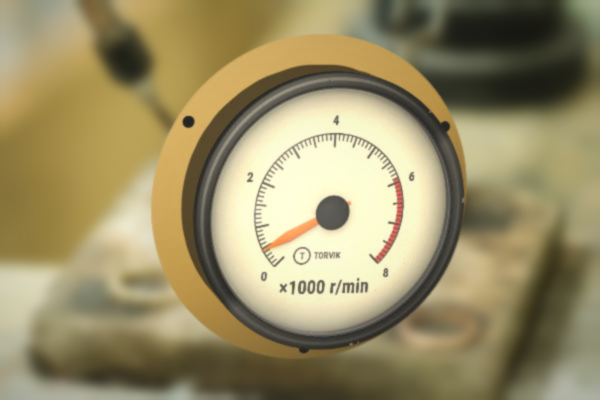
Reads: 500 rpm
